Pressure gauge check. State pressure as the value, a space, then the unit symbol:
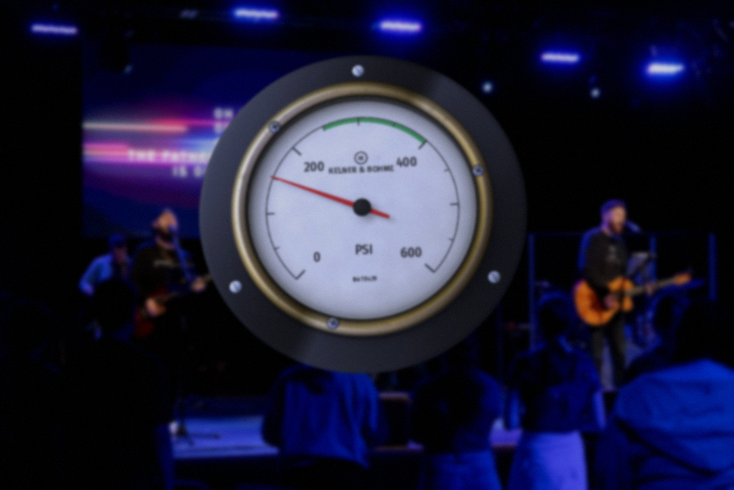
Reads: 150 psi
